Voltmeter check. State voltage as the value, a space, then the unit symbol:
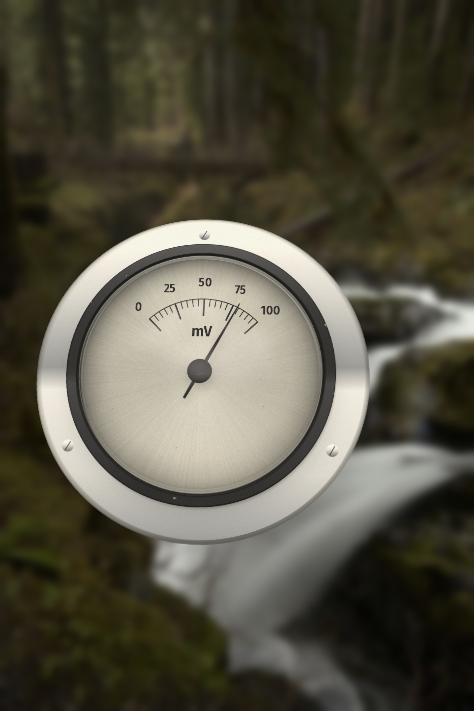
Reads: 80 mV
